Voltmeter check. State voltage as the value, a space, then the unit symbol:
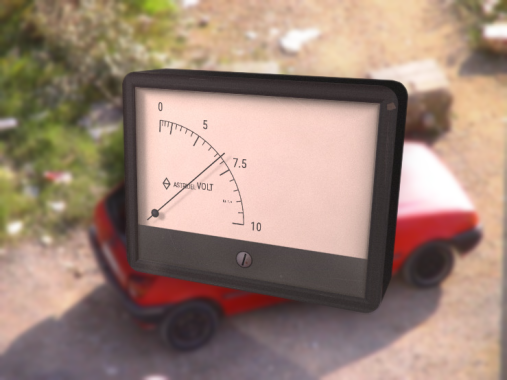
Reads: 6.75 V
